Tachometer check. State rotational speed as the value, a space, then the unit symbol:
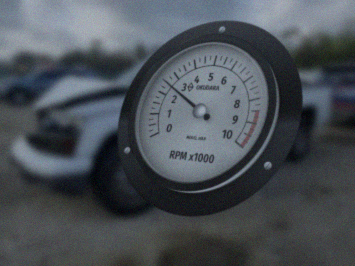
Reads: 2500 rpm
